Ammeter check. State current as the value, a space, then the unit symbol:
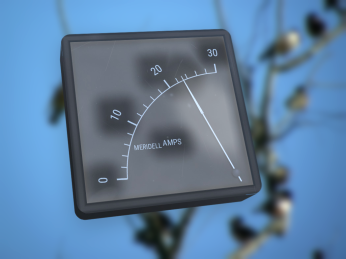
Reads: 23 A
